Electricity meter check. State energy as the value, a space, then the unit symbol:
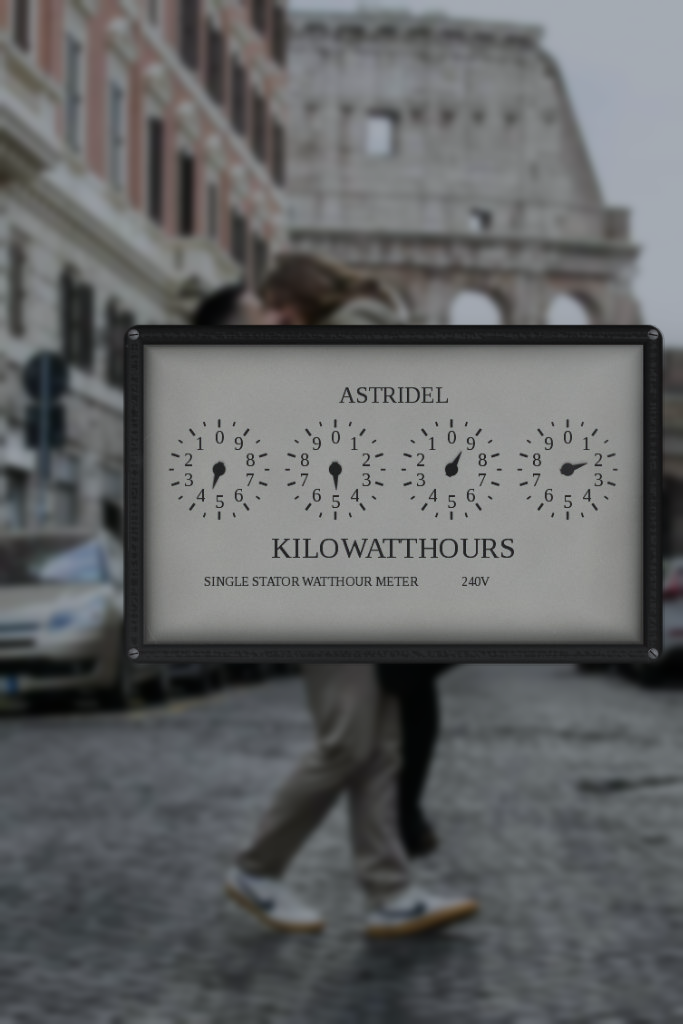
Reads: 4492 kWh
